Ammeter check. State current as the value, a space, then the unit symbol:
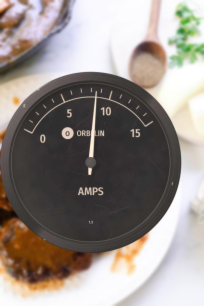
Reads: 8.5 A
